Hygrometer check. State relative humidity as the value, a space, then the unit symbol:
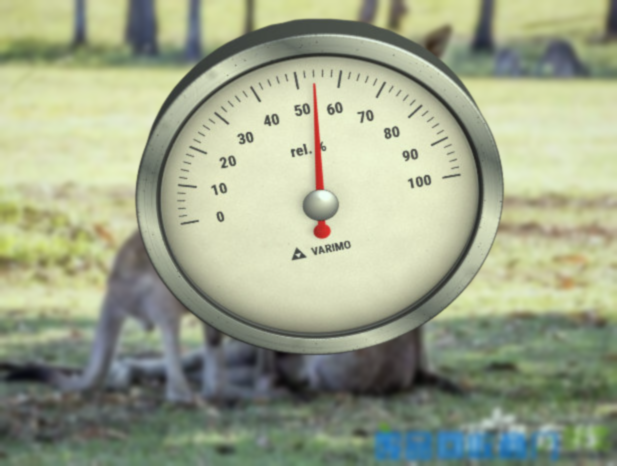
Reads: 54 %
